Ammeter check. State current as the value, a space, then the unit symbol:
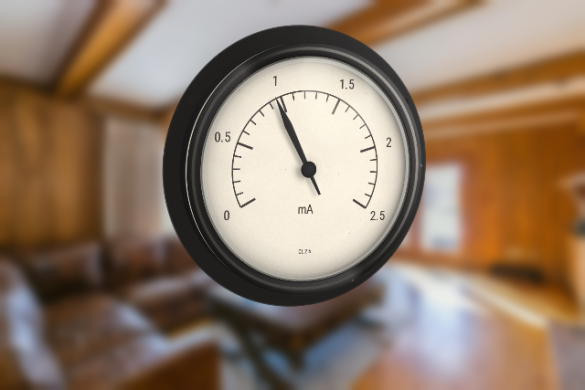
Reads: 0.95 mA
